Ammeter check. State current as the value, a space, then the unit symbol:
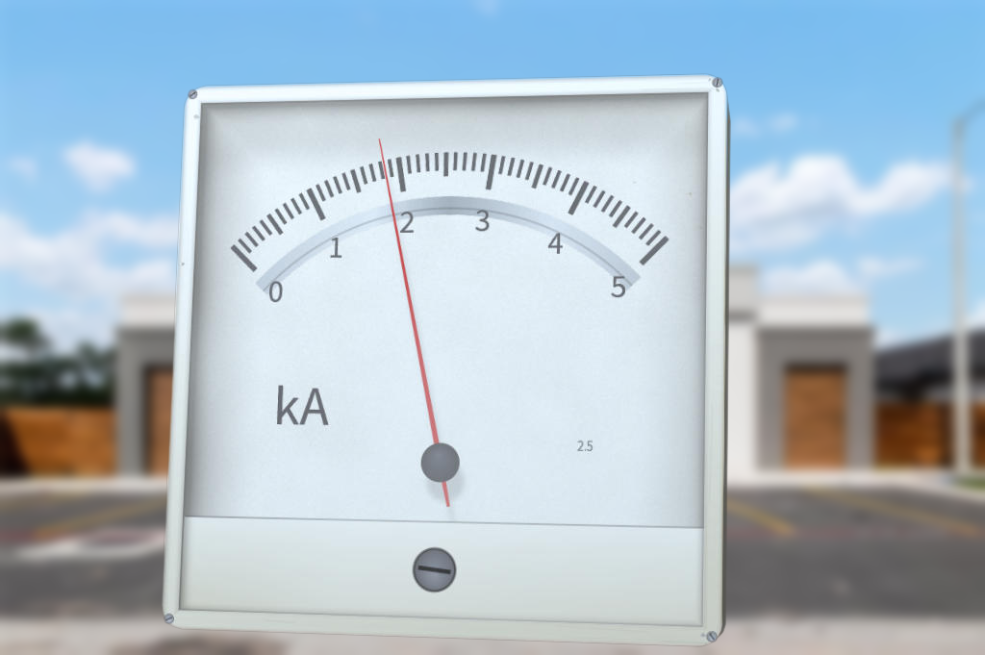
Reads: 1.85 kA
